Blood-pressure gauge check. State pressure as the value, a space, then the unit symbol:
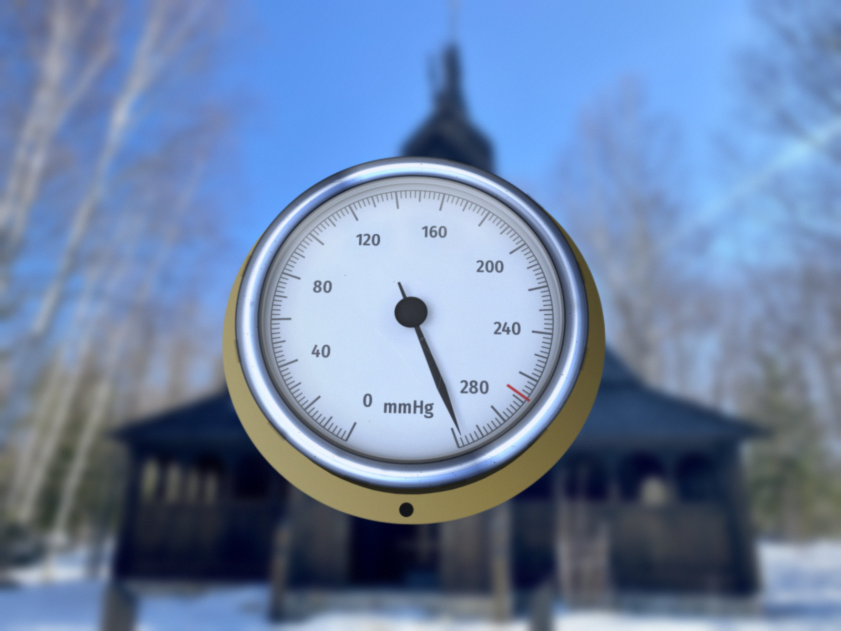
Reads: 298 mmHg
